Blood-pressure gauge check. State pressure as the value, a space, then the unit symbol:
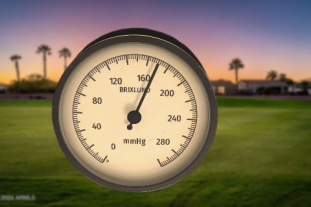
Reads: 170 mmHg
